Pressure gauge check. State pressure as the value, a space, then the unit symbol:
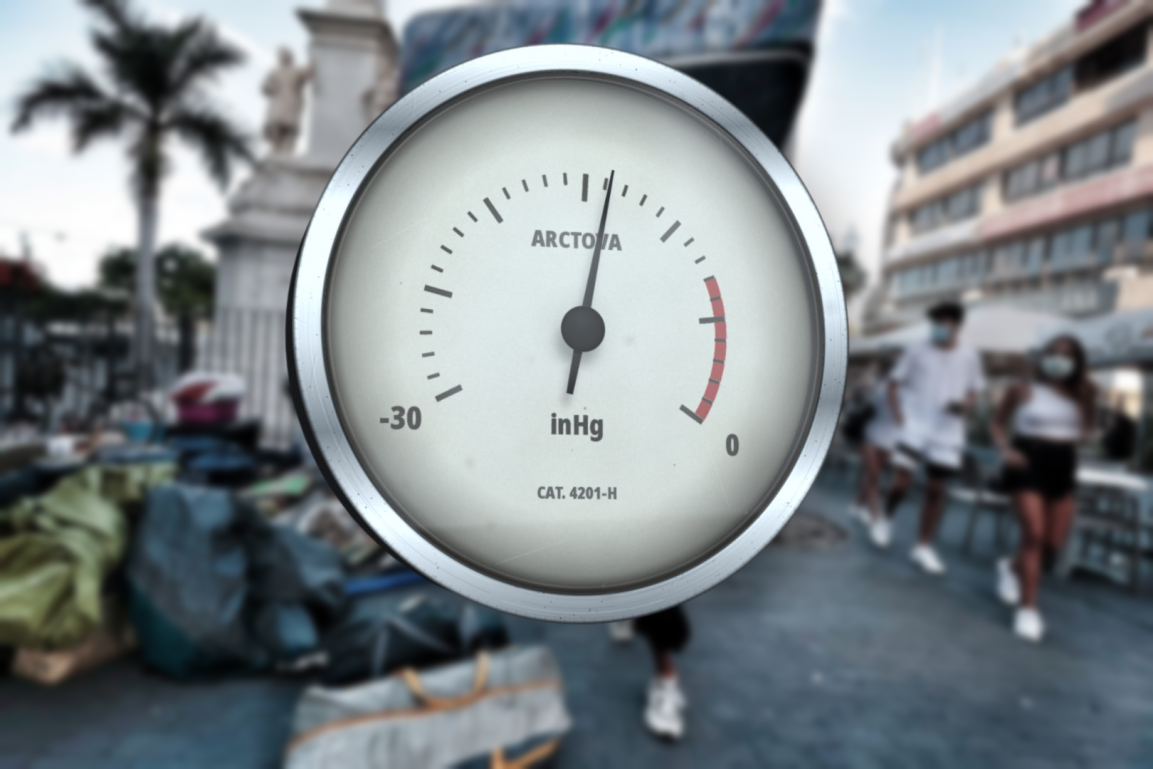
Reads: -14 inHg
